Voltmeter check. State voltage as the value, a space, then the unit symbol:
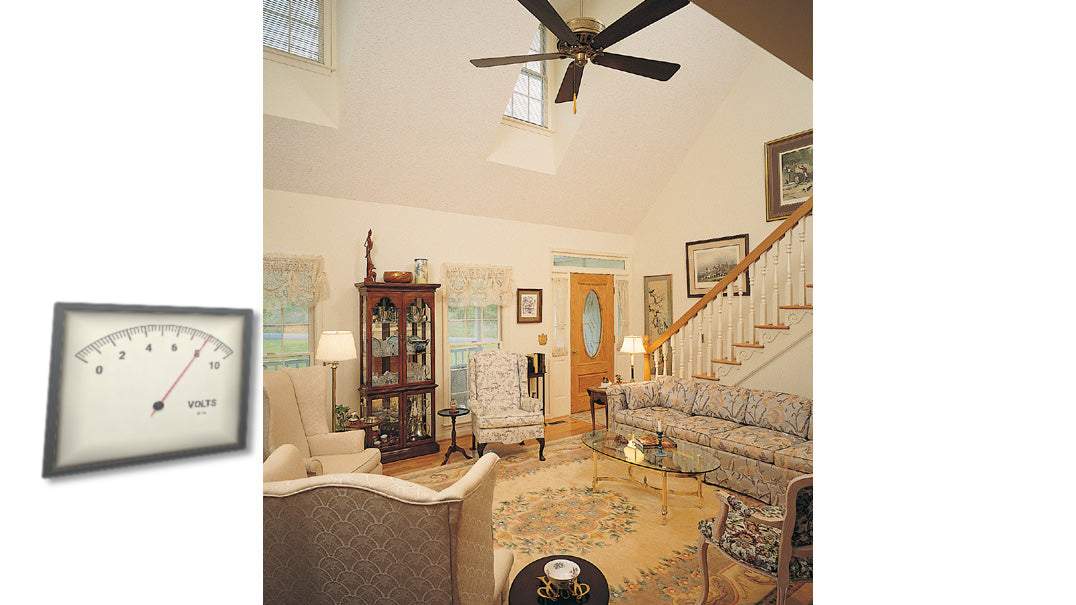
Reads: 8 V
